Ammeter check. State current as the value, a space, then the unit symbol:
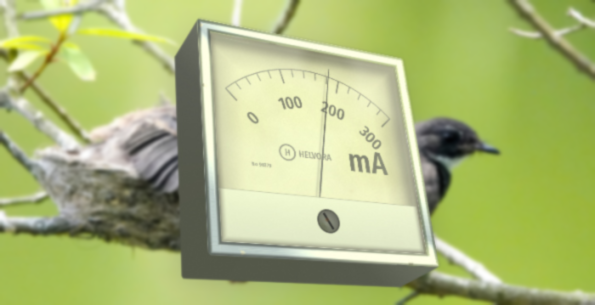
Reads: 180 mA
